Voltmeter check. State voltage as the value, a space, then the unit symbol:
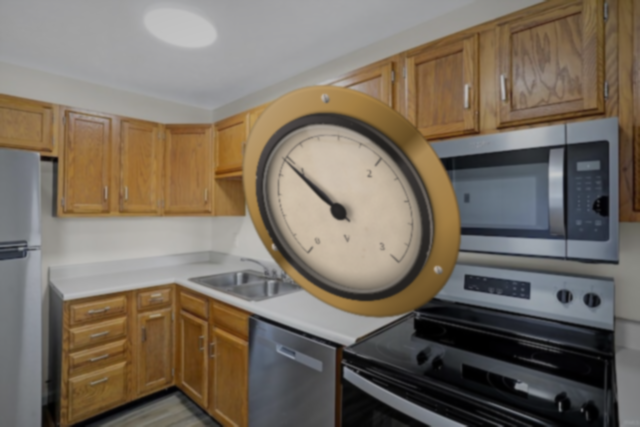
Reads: 1 V
